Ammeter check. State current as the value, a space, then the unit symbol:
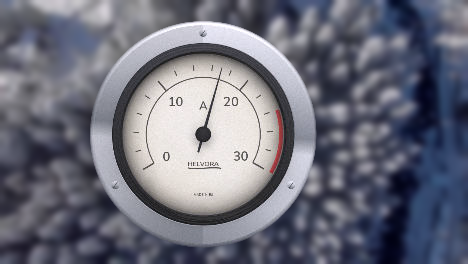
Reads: 17 A
